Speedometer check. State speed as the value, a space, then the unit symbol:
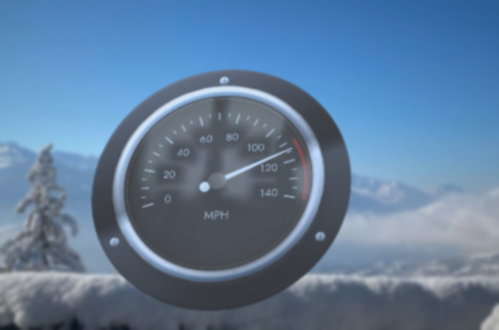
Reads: 115 mph
